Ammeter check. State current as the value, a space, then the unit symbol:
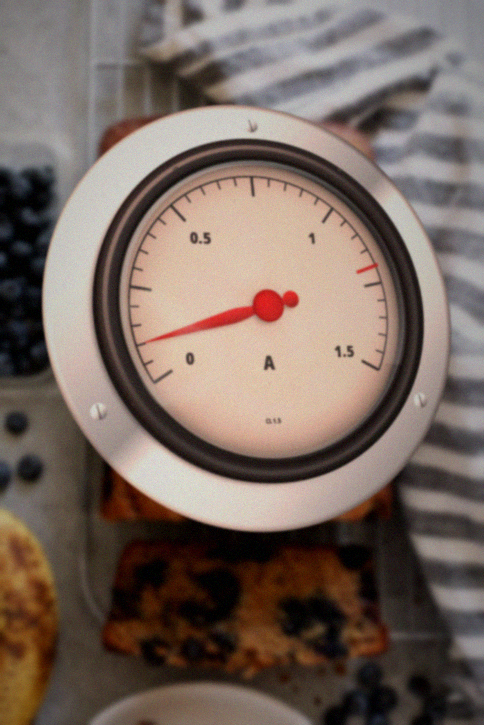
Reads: 0.1 A
